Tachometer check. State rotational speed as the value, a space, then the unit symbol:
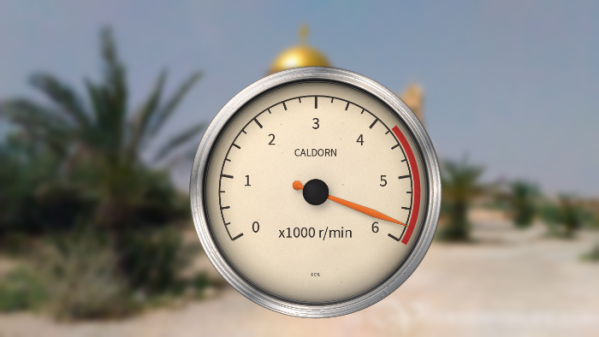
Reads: 5750 rpm
